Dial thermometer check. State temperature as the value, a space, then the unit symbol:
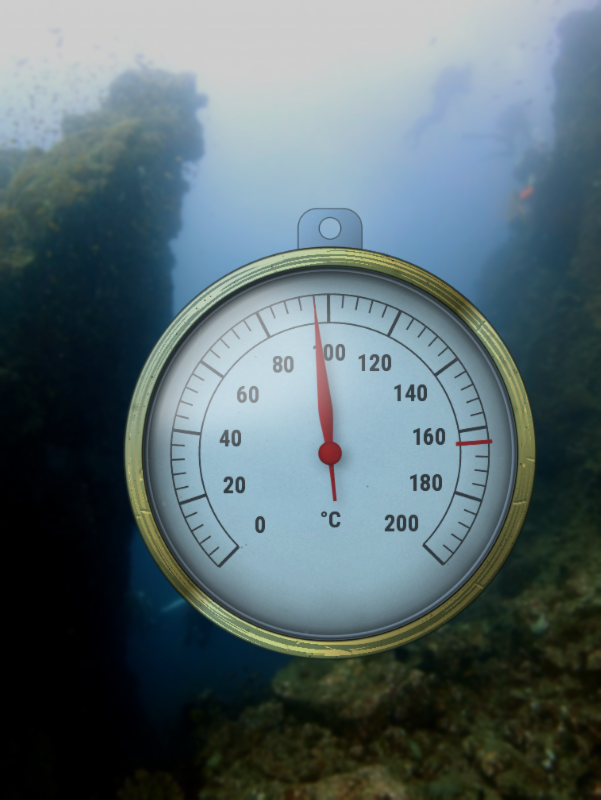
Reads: 96 °C
